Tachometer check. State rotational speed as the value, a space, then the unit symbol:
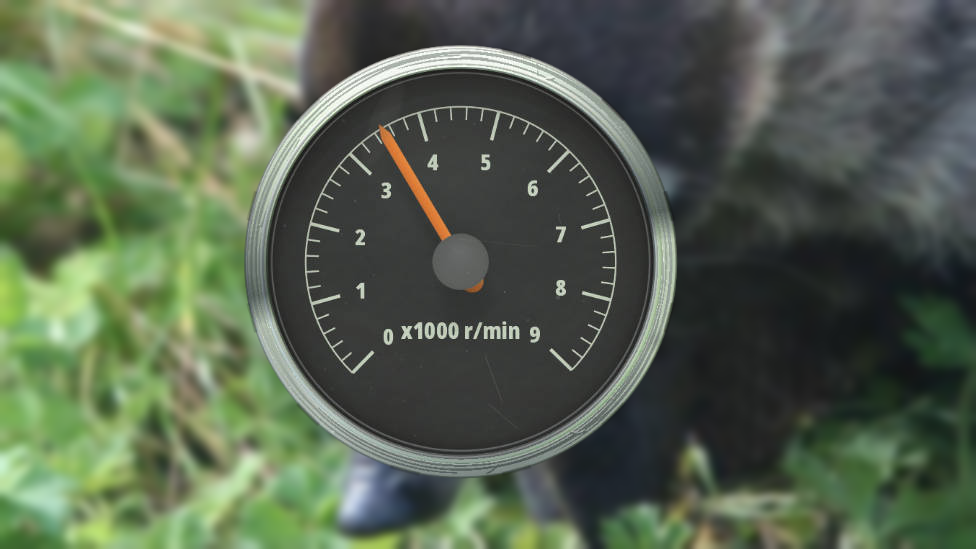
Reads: 3500 rpm
